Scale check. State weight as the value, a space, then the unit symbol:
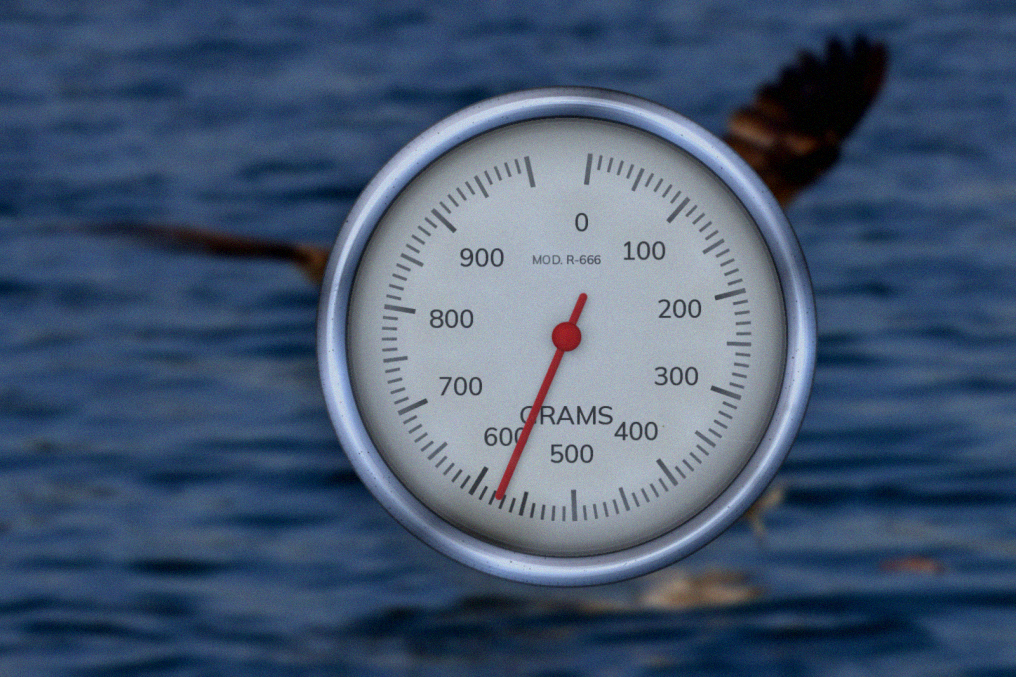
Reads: 575 g
